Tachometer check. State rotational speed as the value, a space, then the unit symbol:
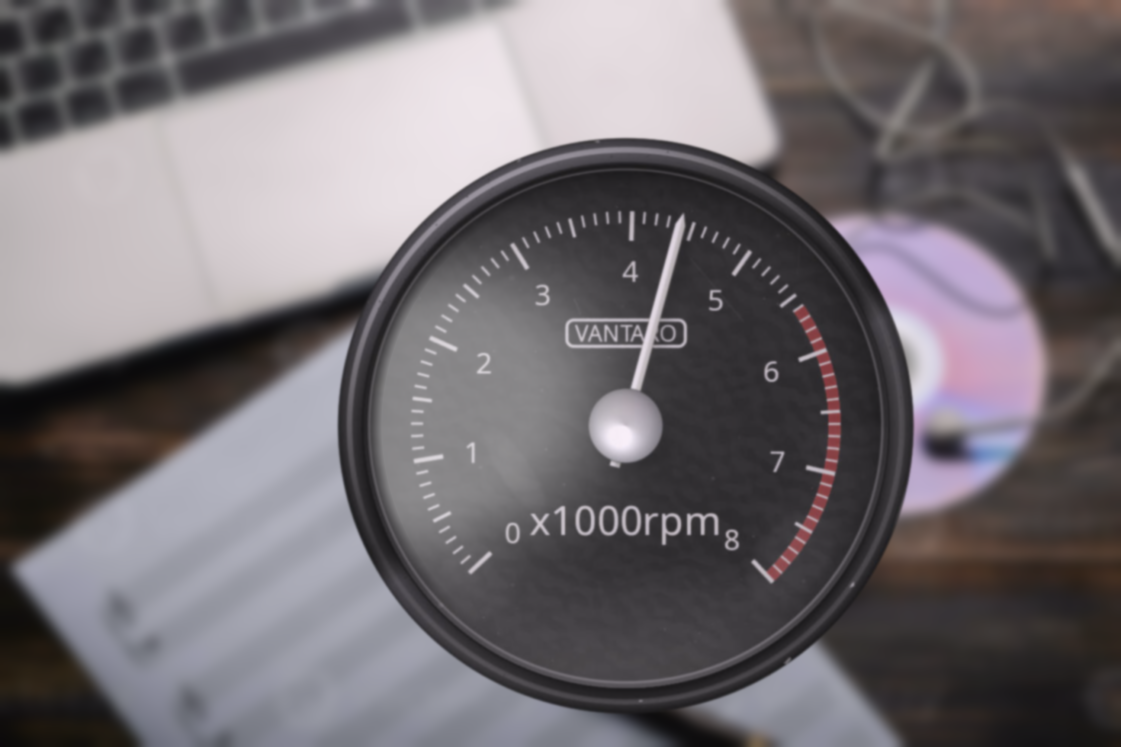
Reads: 4400 rpm
